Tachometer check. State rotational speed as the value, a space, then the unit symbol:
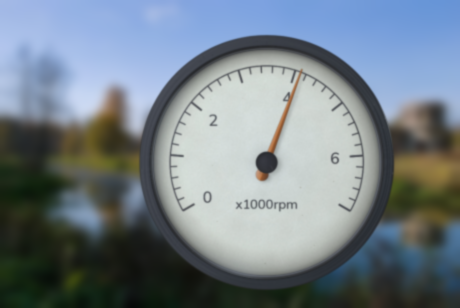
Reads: 4100 rpm
